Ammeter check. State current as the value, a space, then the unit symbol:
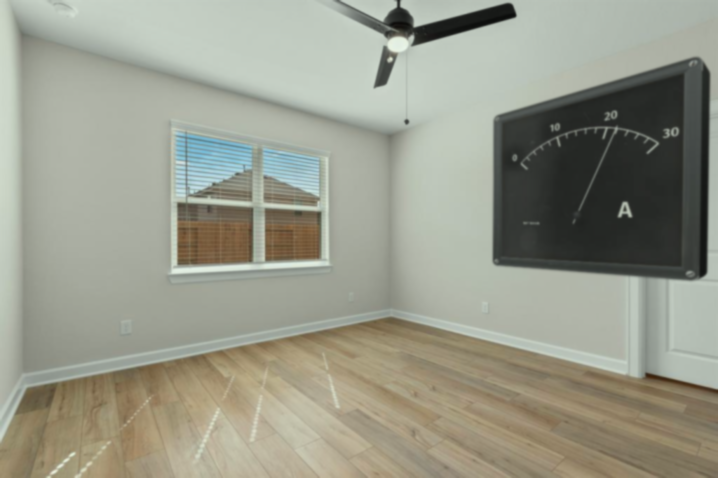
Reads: 22 A
